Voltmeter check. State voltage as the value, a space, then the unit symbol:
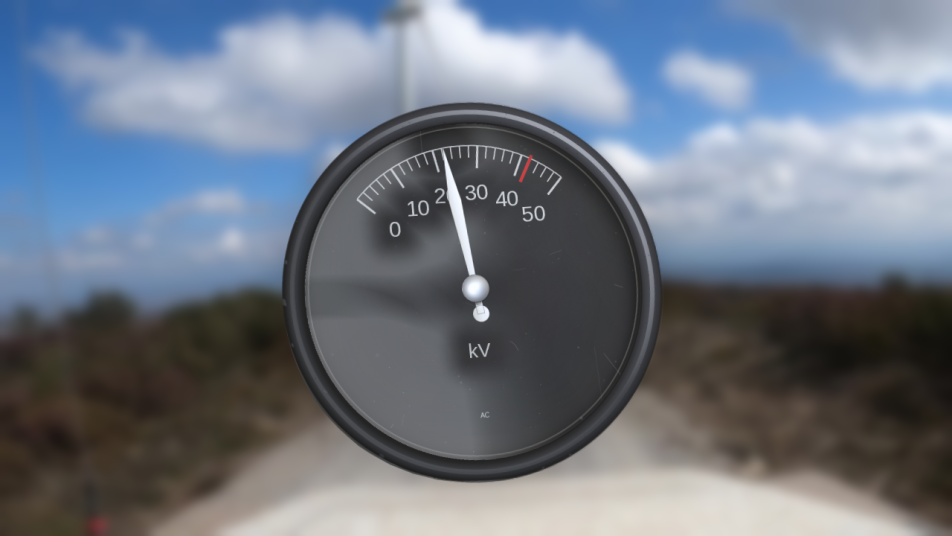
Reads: 22 kV
